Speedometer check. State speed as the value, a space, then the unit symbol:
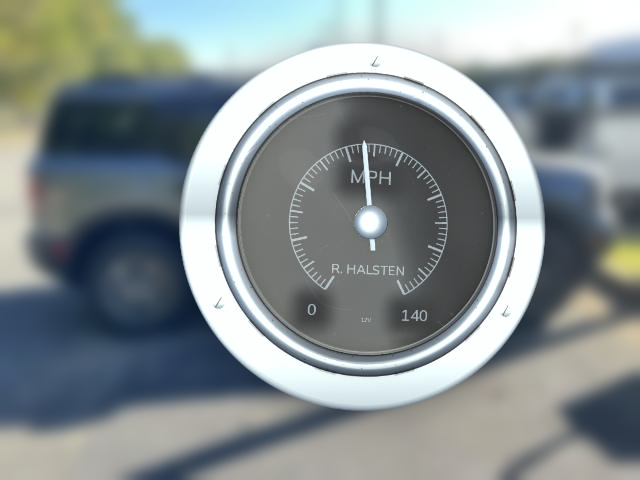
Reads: 66 mph
